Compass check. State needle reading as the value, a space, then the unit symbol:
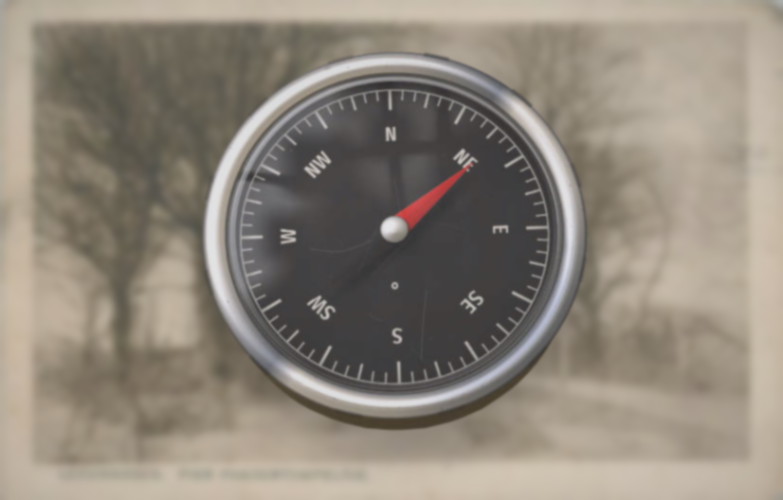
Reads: 50 °
